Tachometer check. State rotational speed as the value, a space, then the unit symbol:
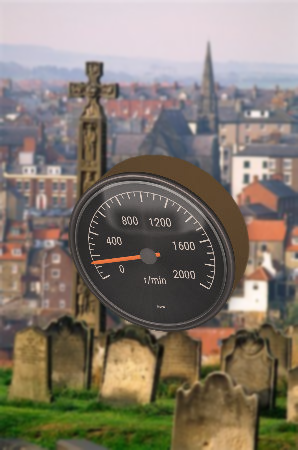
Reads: 150 rpm
